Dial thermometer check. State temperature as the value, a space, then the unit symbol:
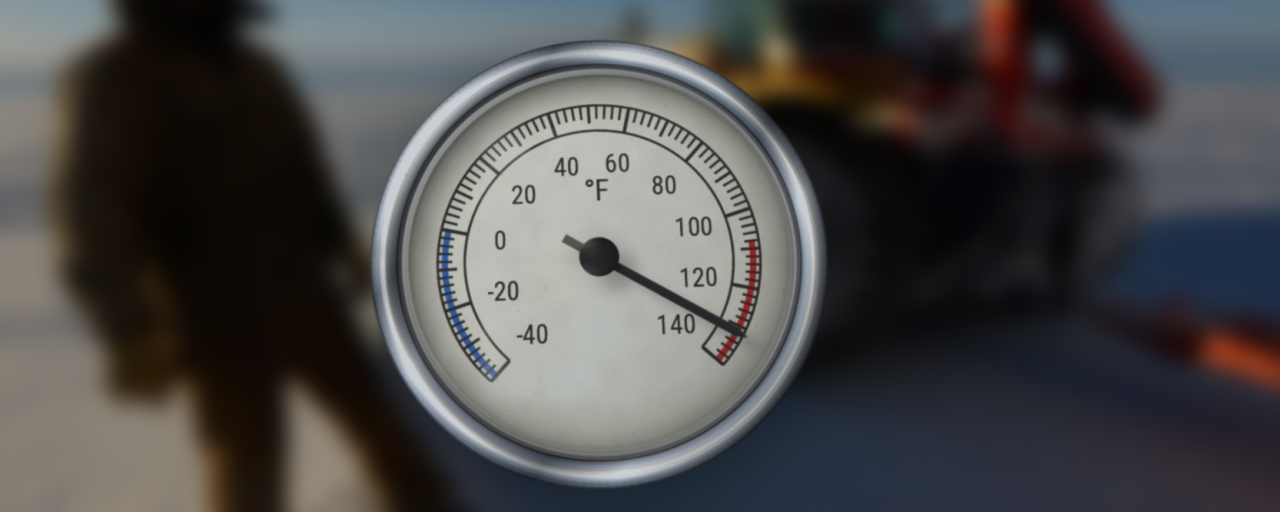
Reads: 132 °F
